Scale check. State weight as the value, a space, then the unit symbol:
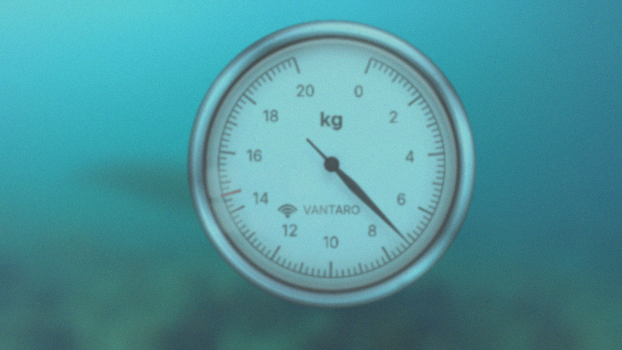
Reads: 7.2 kg
